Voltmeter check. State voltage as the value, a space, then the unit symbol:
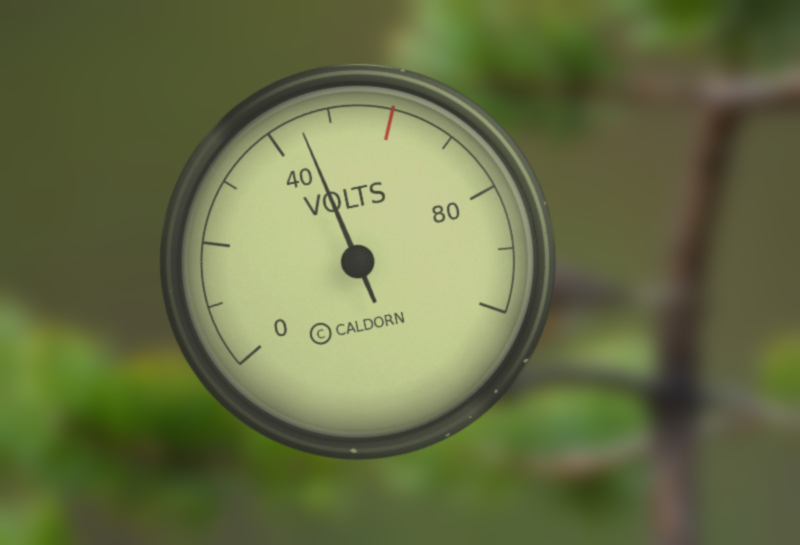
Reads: 45 V
